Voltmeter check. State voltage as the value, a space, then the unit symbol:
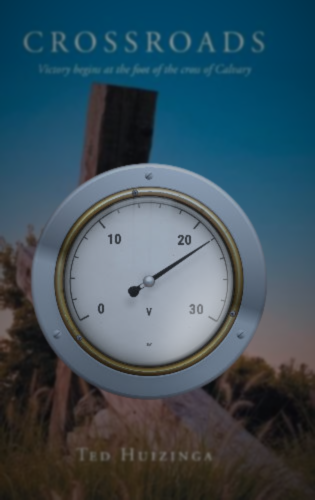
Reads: 22 V
